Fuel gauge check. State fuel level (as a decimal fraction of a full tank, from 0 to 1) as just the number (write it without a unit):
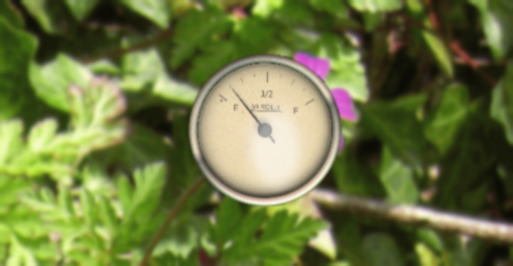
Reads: 0.125
